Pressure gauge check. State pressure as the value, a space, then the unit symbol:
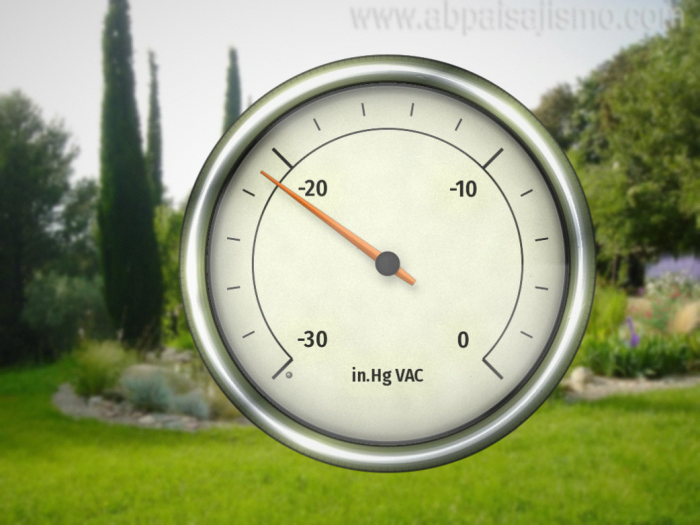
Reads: -21 inHg
